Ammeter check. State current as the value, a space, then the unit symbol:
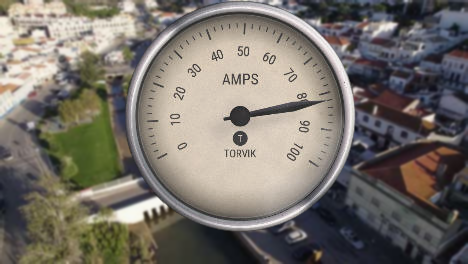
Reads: 82 A
